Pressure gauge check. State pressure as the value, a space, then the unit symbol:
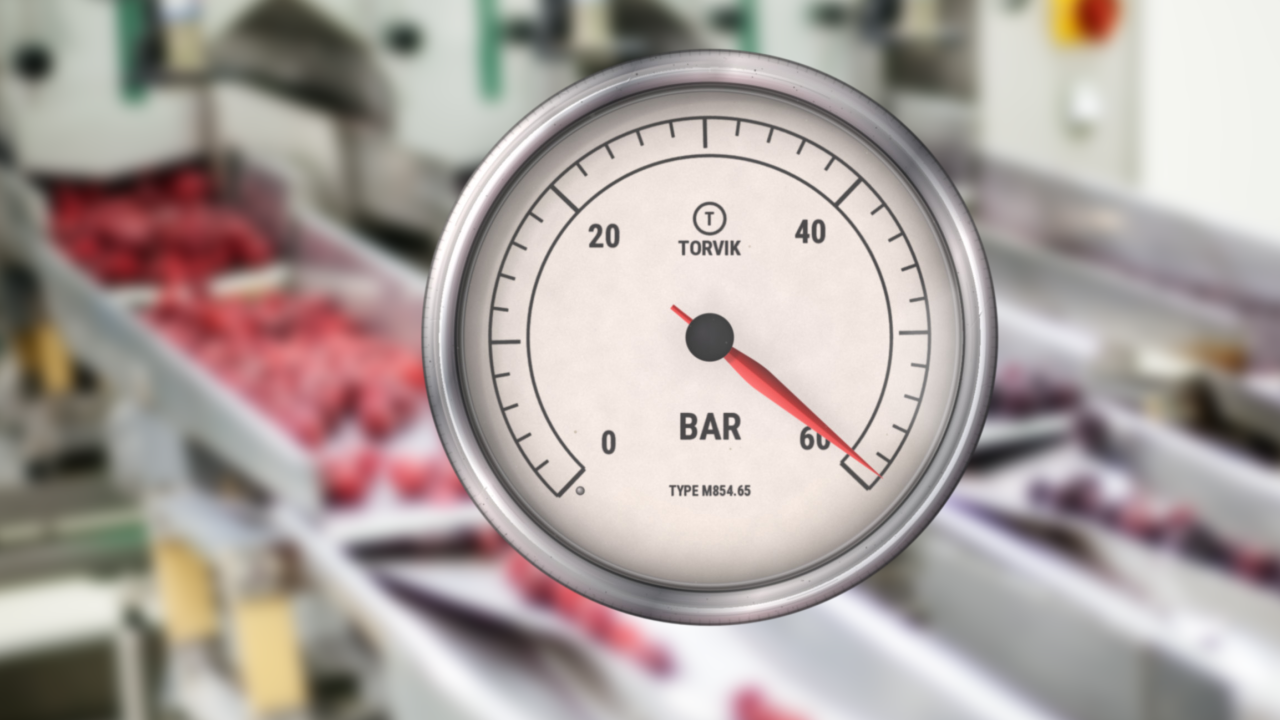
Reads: 59 bar
